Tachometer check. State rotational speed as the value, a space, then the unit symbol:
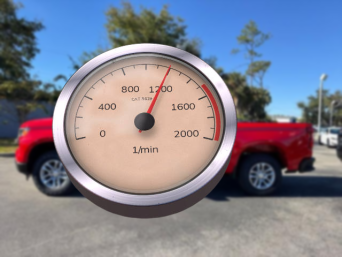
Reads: 1200 rpm
